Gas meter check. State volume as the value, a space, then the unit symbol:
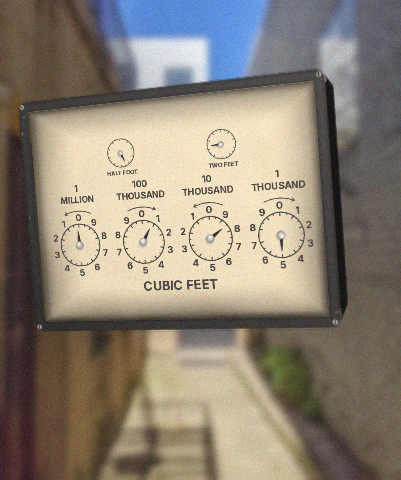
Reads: 8500 ft³
